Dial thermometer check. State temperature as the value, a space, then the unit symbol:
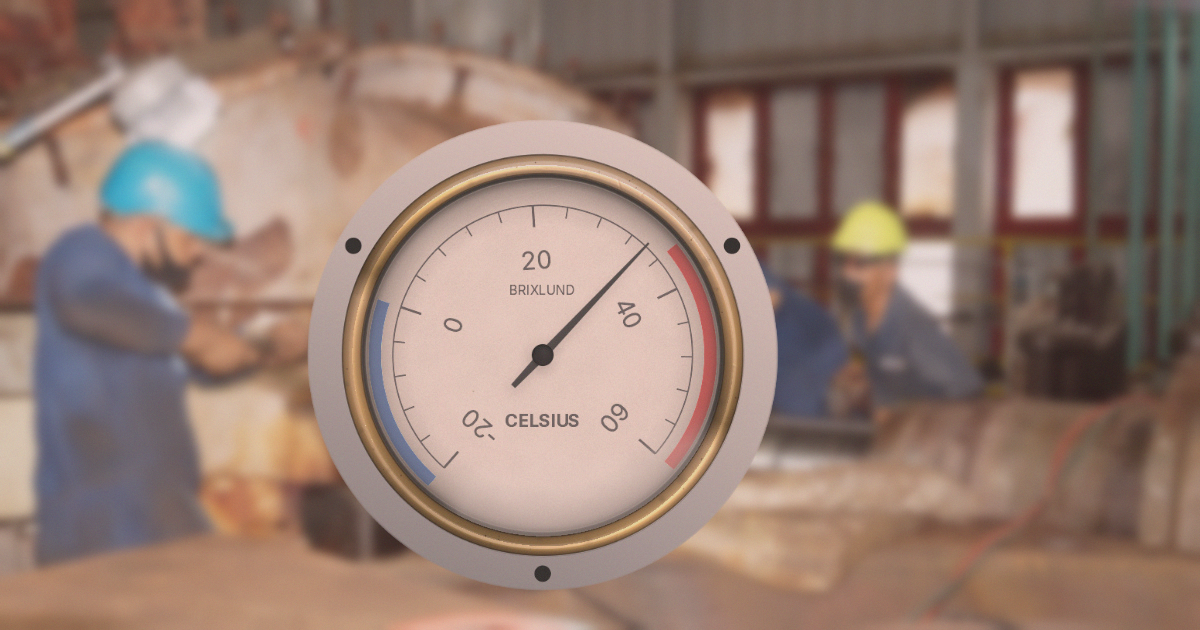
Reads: 34 °C
